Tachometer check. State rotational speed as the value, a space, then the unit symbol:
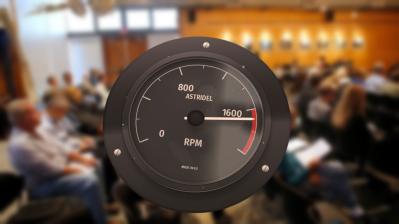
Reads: 1700 rpm
